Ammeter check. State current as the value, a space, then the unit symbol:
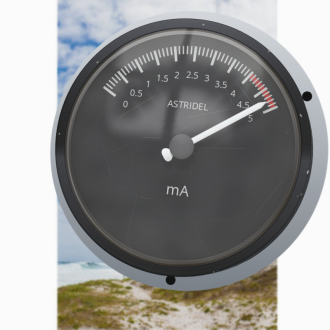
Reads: 4.8 mA
